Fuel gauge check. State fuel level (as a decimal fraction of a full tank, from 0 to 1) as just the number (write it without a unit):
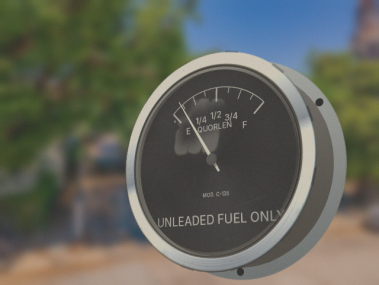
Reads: 0.125
